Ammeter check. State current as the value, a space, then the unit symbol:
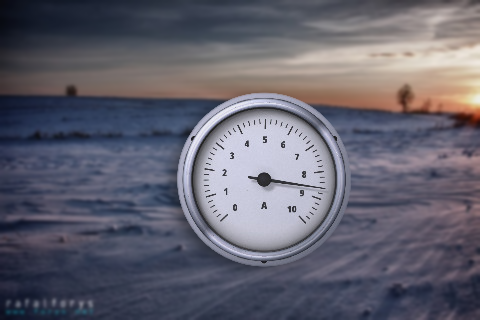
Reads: 8.6 A
